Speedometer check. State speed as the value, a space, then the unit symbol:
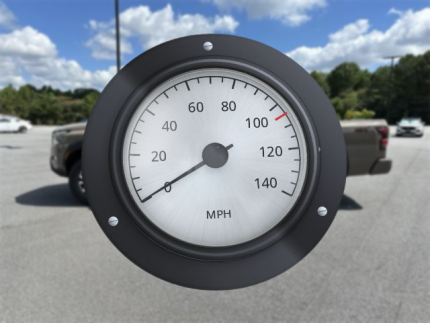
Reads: 0 mph
